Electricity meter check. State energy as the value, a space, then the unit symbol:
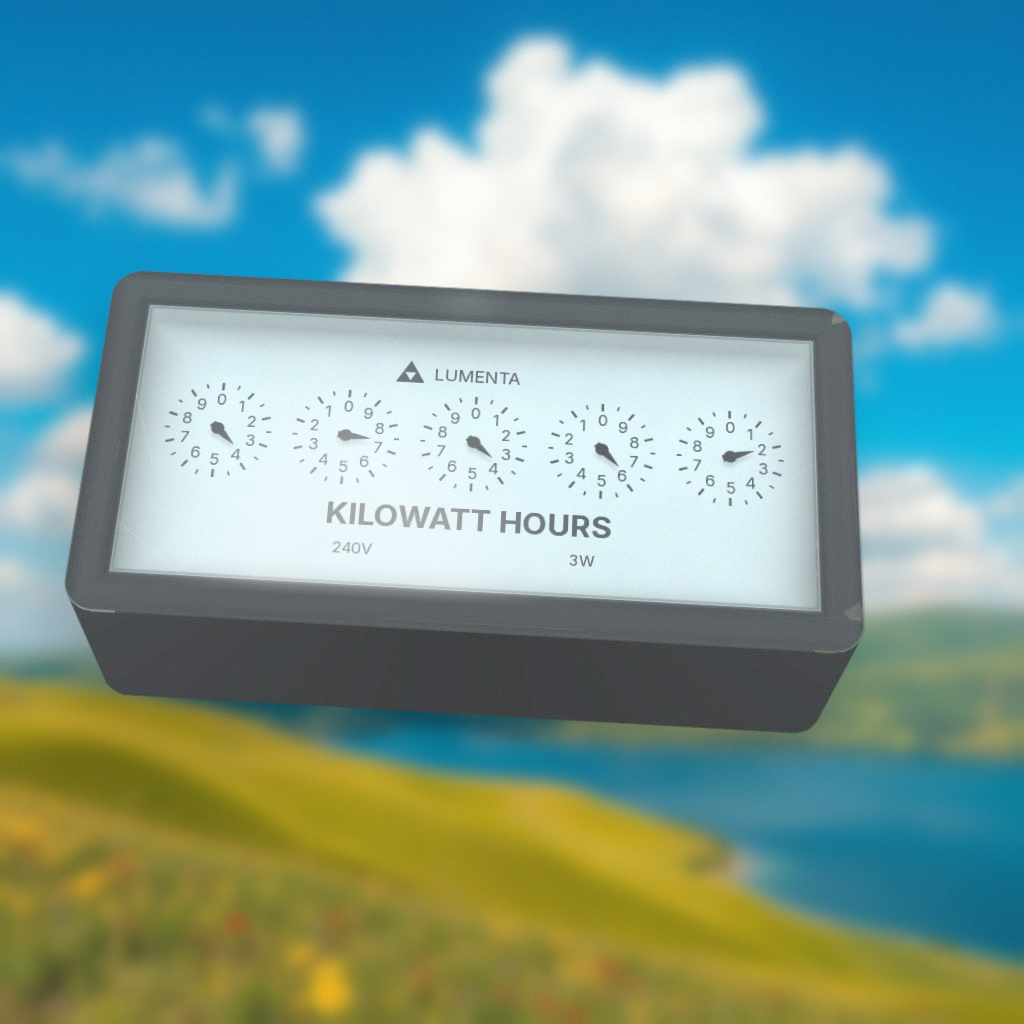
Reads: 37362 kWh
